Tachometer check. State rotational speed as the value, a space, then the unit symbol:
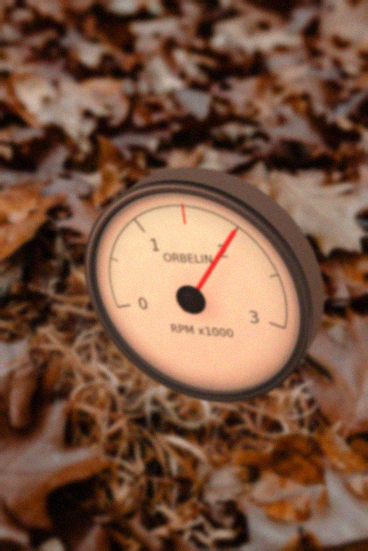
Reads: 2000 rpm
